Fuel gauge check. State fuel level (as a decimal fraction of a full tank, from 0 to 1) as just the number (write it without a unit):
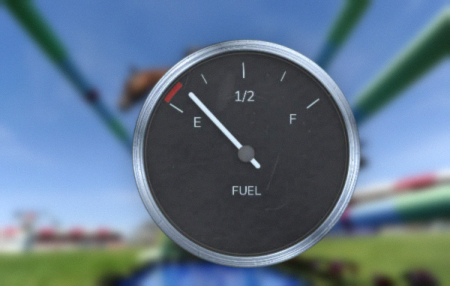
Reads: 0.125
